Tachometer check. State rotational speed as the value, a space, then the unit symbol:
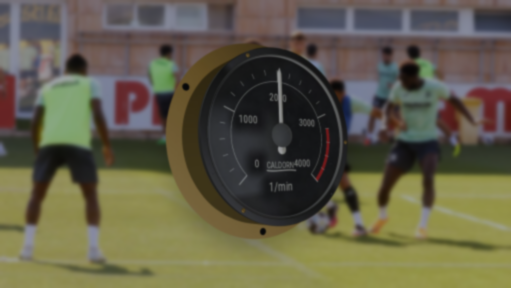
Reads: 2000 rpm
